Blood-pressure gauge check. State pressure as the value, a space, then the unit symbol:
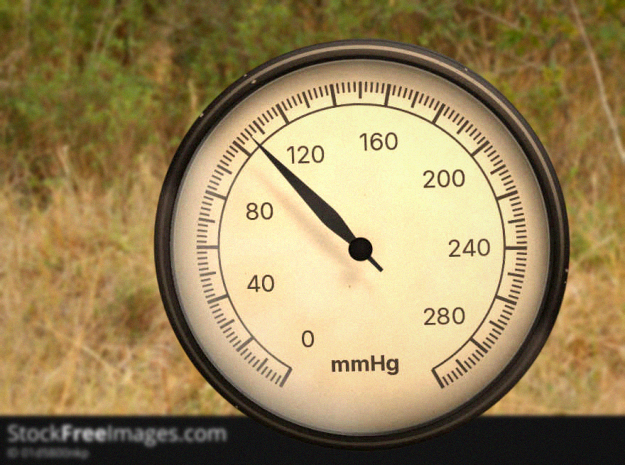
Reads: 106 mmHg
